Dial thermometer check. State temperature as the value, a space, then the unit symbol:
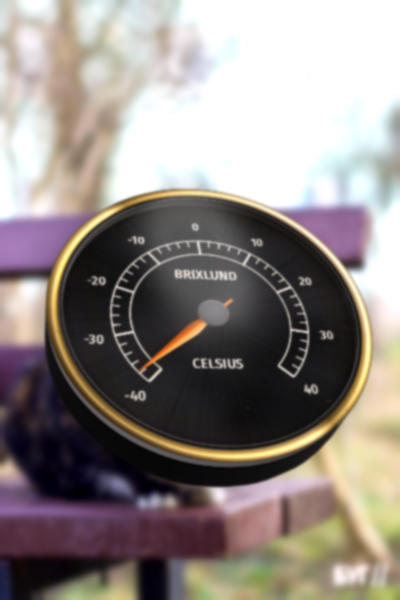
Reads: -38 °C
